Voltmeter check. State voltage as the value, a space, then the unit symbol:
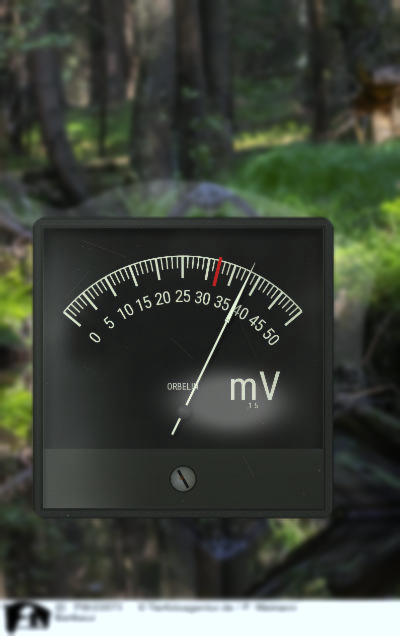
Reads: 38 mV
